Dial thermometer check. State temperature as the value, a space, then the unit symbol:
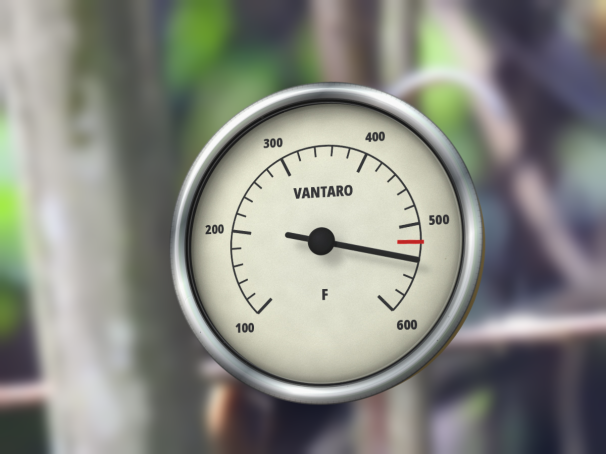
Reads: 540 °F
